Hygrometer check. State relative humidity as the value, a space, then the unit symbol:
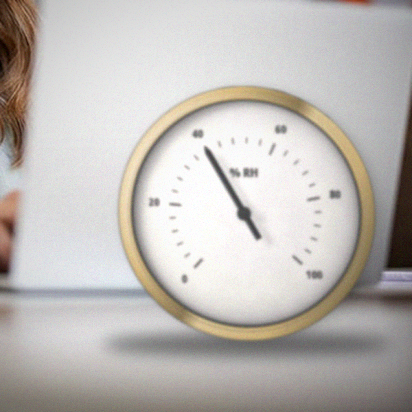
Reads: 40 %
